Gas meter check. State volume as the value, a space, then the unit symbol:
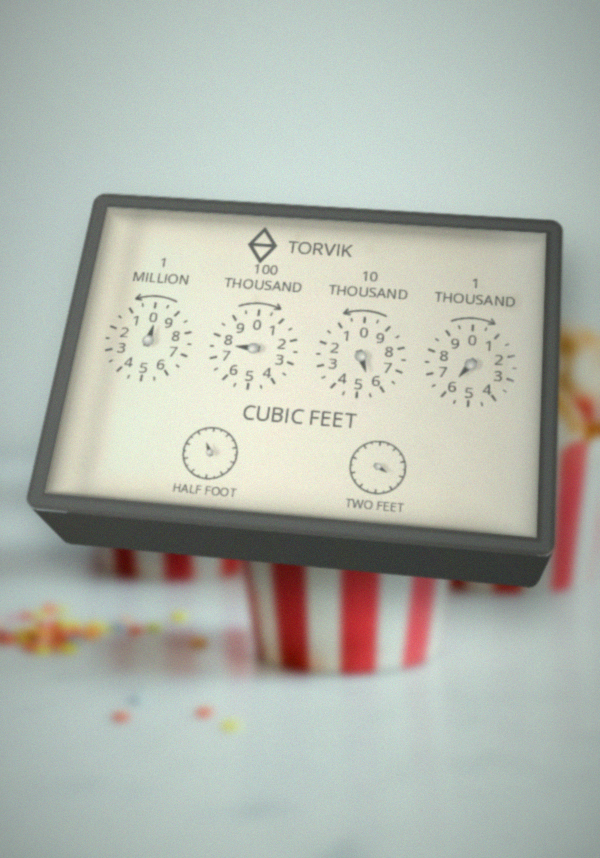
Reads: 975600 ft³
